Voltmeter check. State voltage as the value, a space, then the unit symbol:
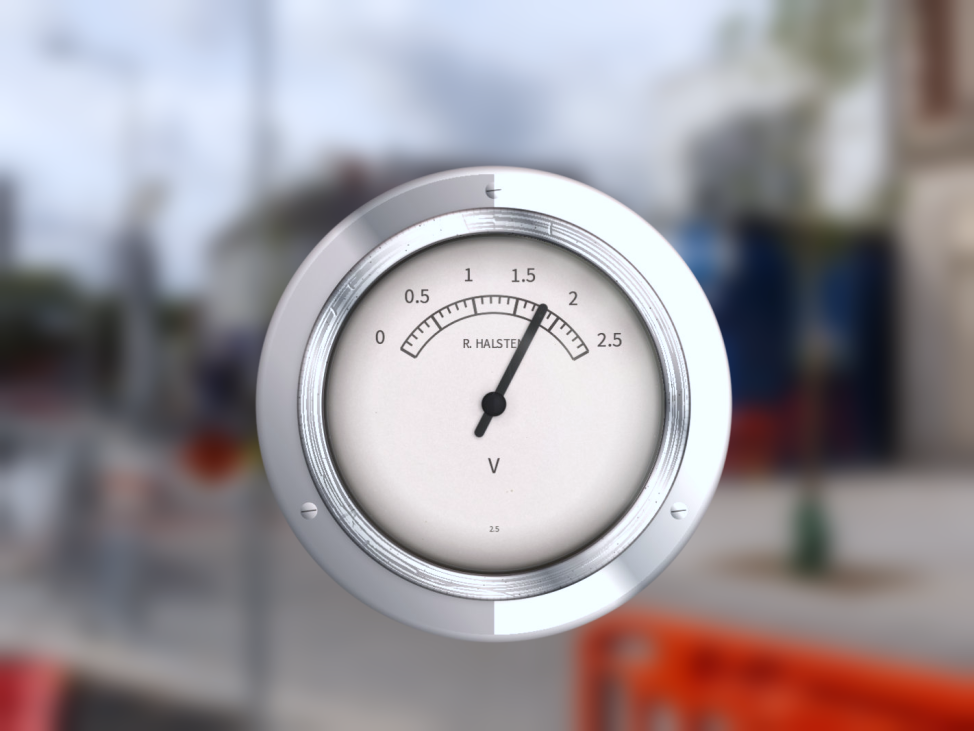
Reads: 1.8 V
